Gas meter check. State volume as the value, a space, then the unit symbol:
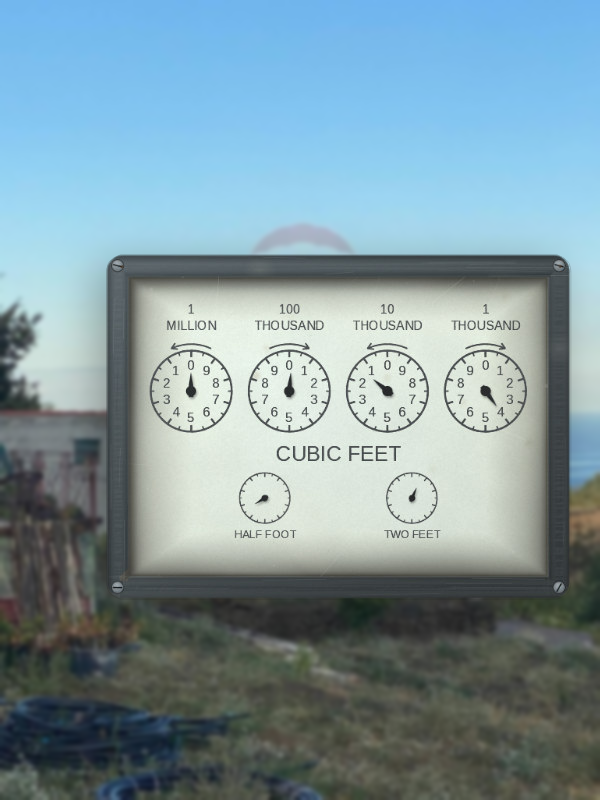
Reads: 1400 ft³
